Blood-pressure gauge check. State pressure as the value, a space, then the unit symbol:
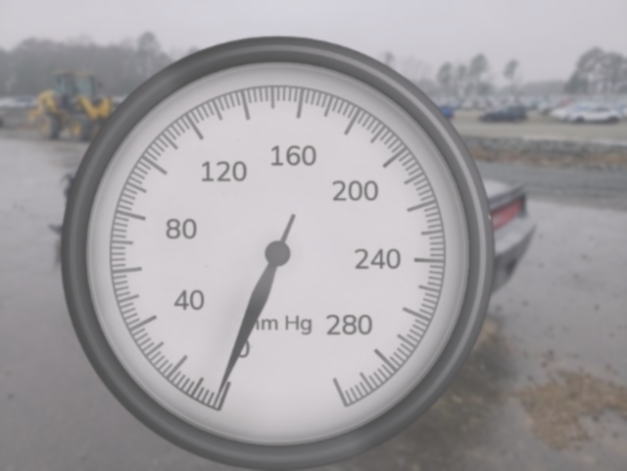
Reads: 2 mmHg
